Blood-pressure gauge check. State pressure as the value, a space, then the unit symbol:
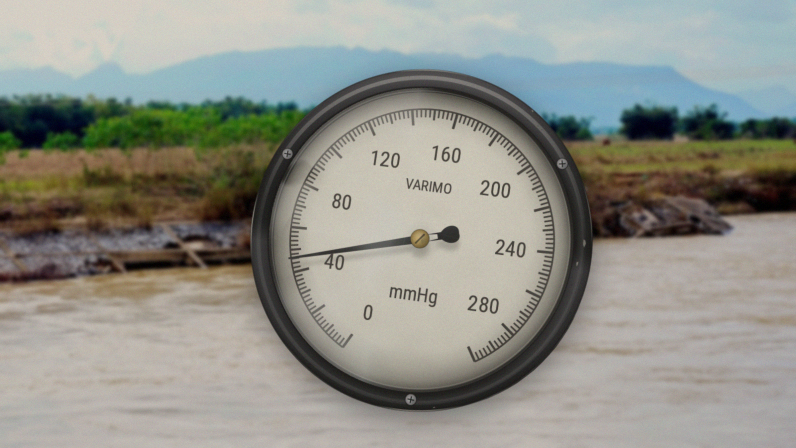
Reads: 46 mmHg
